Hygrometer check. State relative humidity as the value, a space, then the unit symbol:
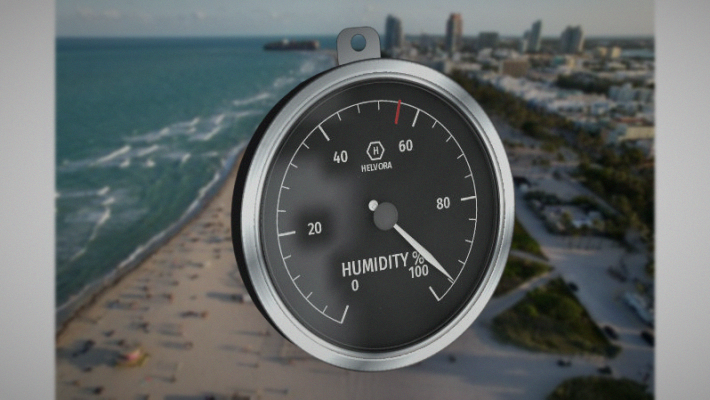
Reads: 96 %
